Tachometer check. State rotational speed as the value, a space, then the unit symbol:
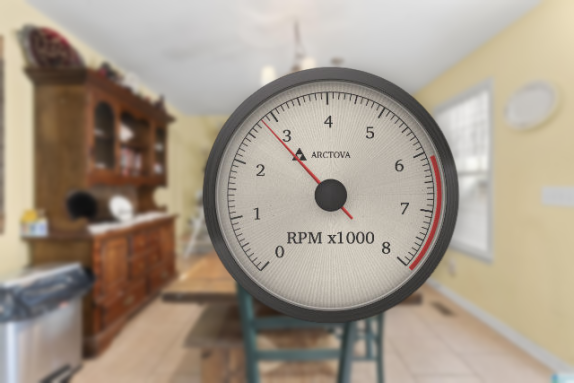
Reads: 2800 rpm
